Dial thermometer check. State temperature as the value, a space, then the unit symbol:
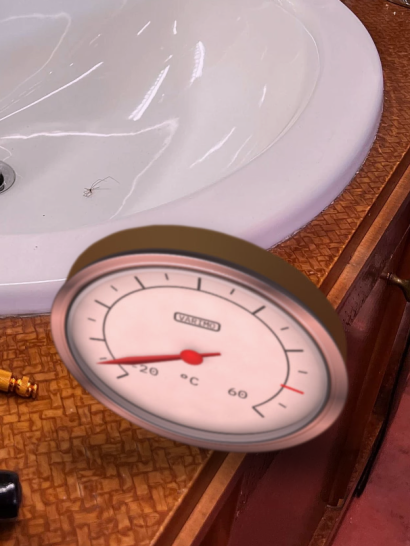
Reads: -15 °C
